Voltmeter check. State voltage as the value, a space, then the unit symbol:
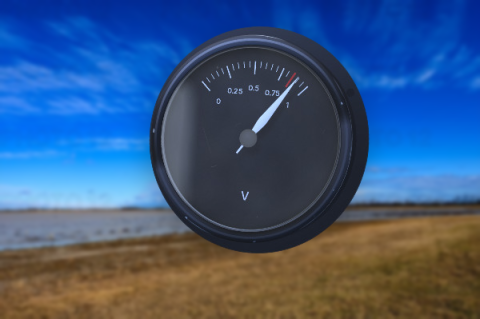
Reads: 0.9 V
